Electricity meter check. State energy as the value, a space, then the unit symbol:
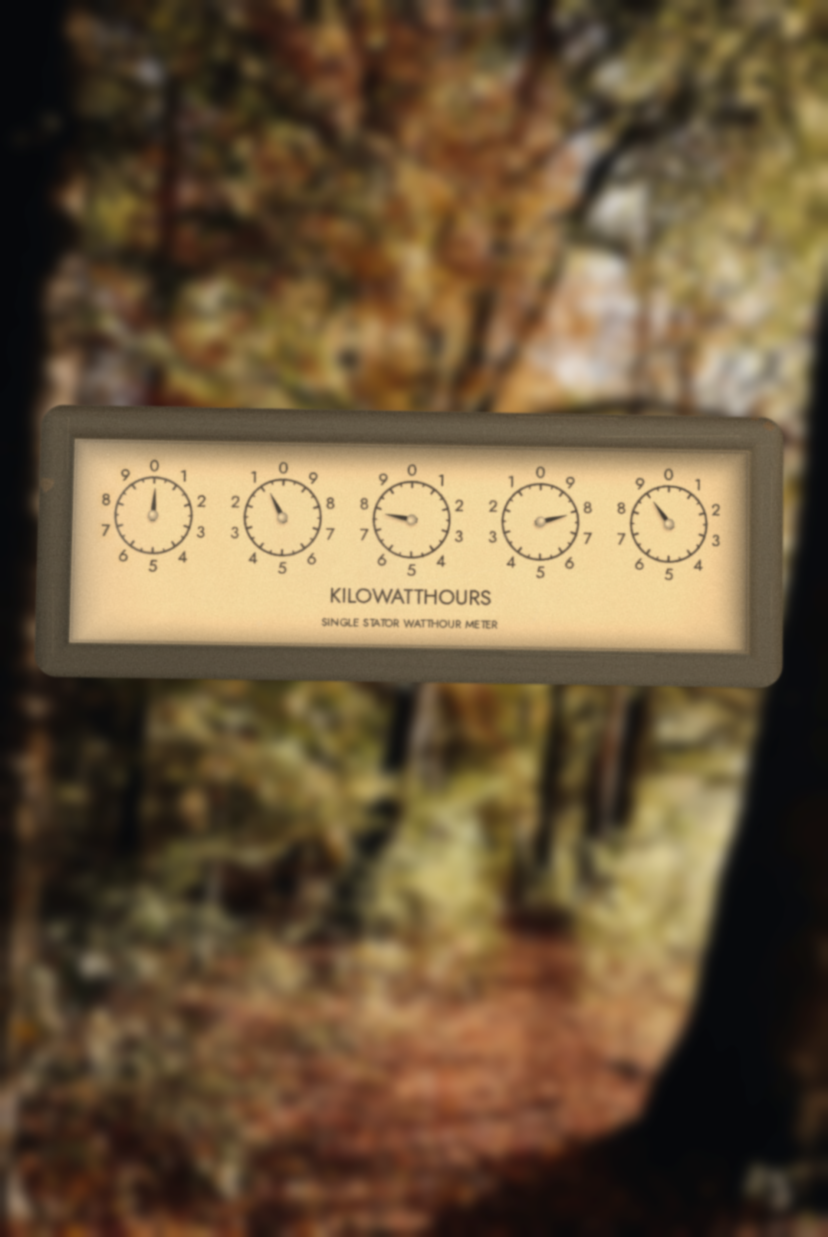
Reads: 779 kWh
